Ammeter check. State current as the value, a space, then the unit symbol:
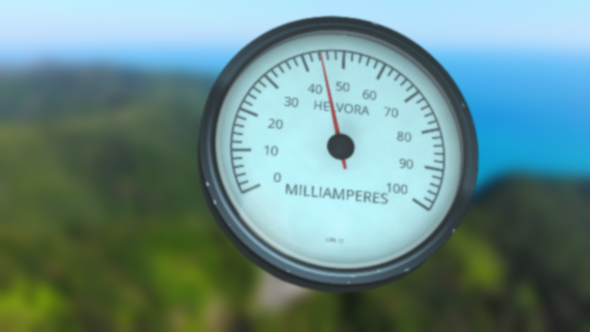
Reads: 44 mA
